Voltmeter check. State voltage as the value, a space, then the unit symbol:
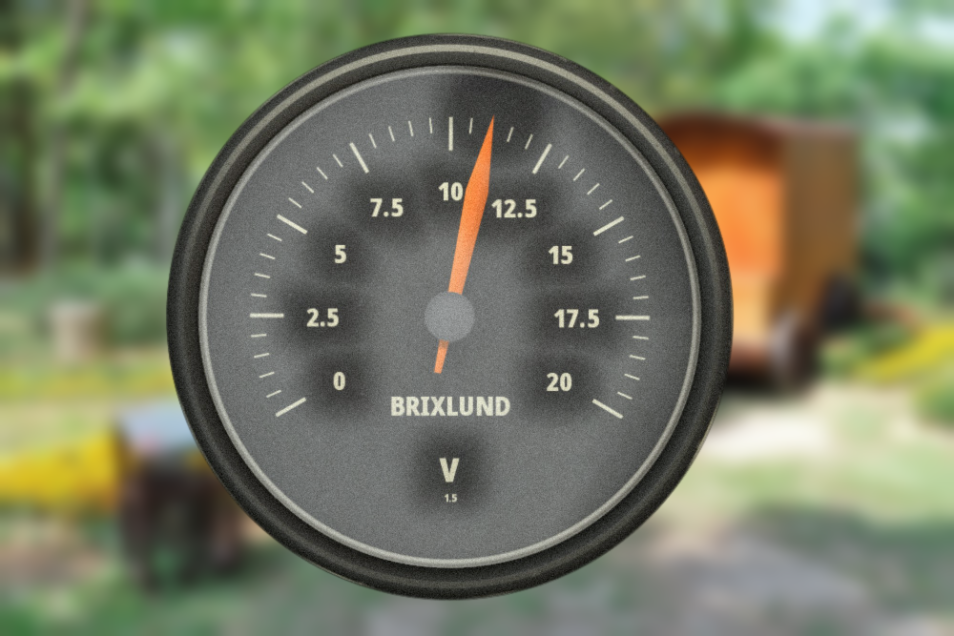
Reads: 11 V
